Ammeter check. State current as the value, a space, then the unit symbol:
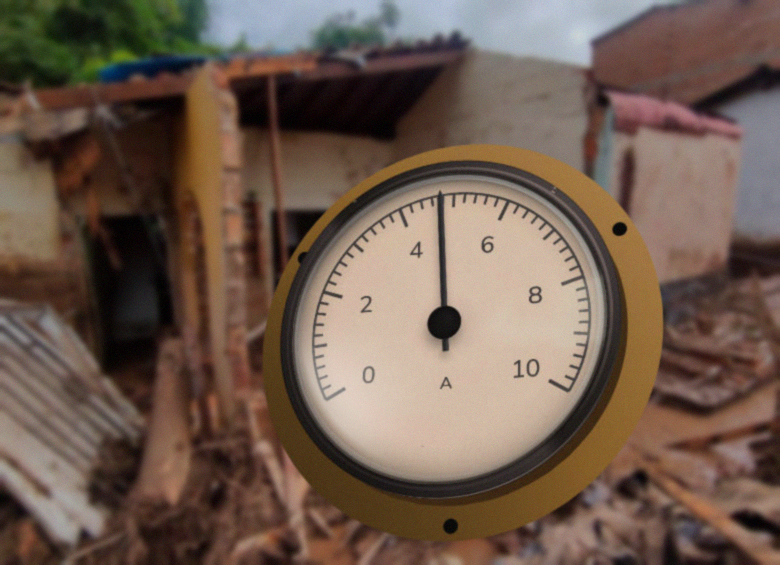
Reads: 4.8 A
